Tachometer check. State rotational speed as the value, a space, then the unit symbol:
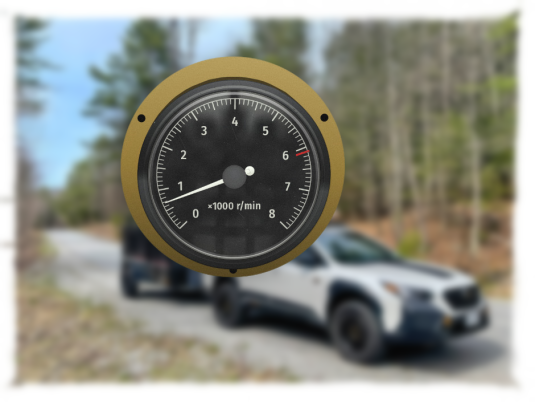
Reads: 700 rpm
